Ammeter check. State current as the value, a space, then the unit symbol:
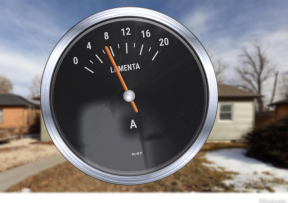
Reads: 7 A
